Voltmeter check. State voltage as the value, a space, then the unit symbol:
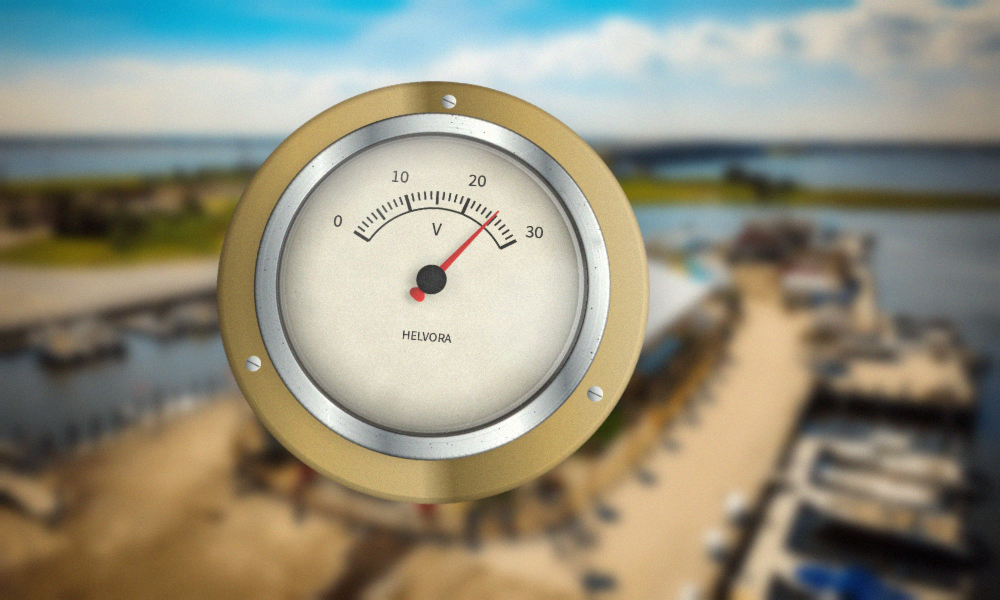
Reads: 25 V
